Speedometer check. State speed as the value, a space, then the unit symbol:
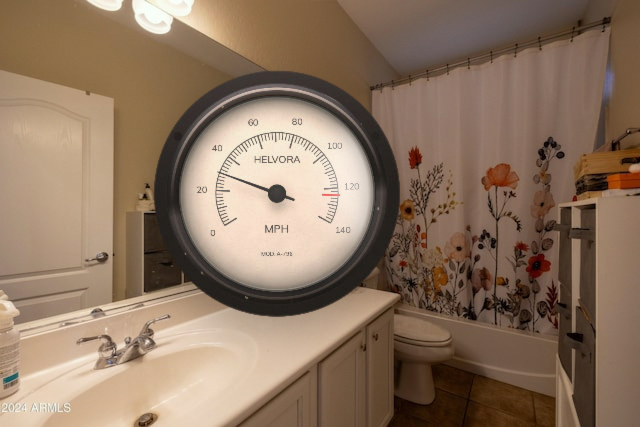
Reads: 30 mph
